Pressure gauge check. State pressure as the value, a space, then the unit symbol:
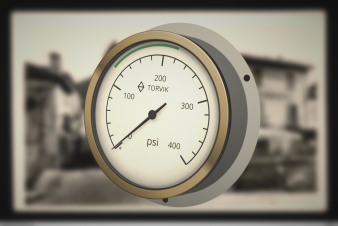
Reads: 0 psi
